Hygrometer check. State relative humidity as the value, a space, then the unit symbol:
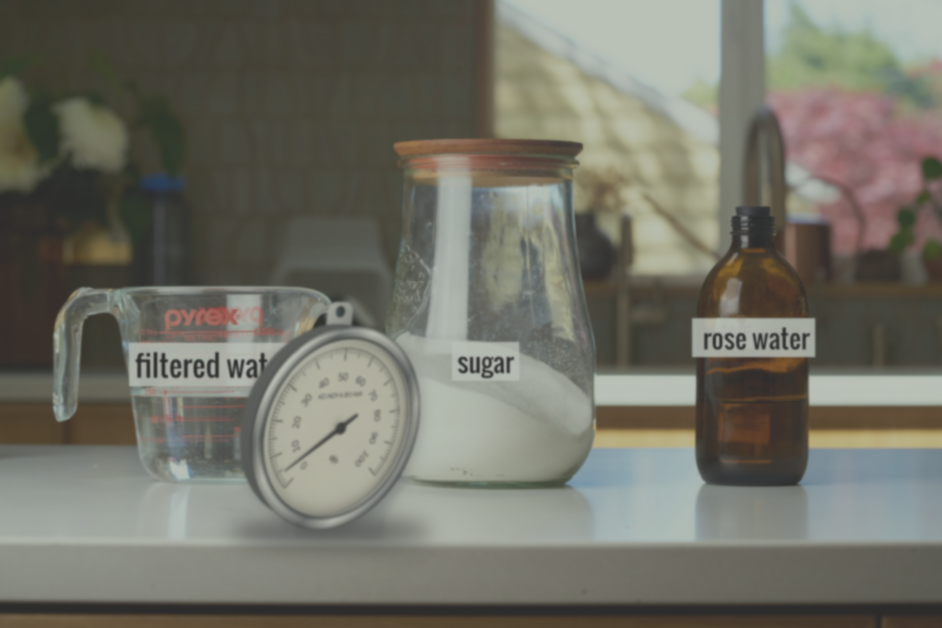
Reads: 5 %
